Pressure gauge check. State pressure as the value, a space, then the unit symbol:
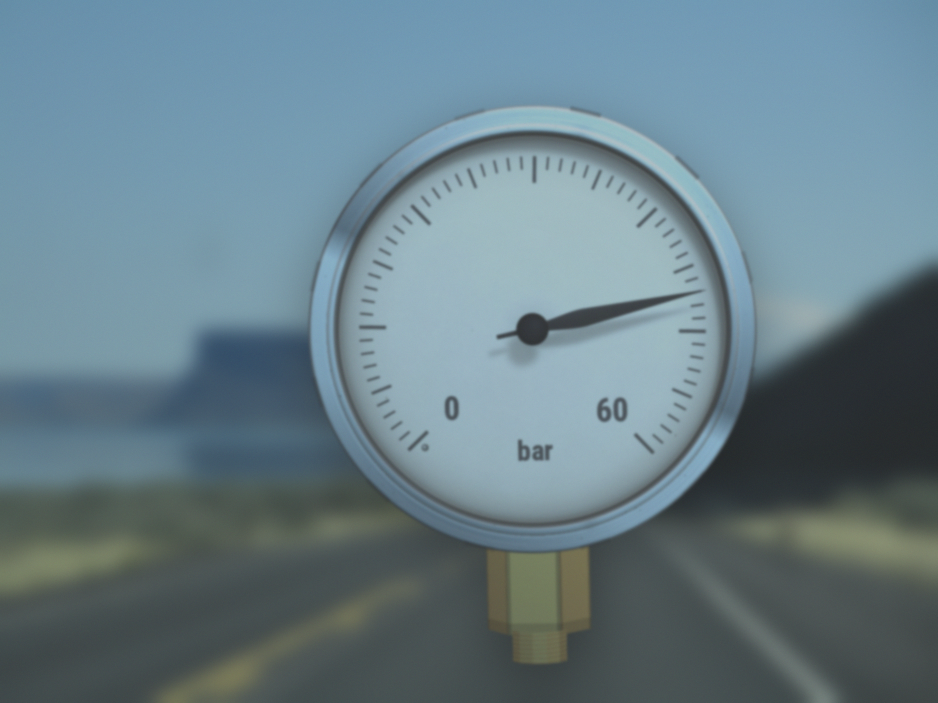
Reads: 47 bar
